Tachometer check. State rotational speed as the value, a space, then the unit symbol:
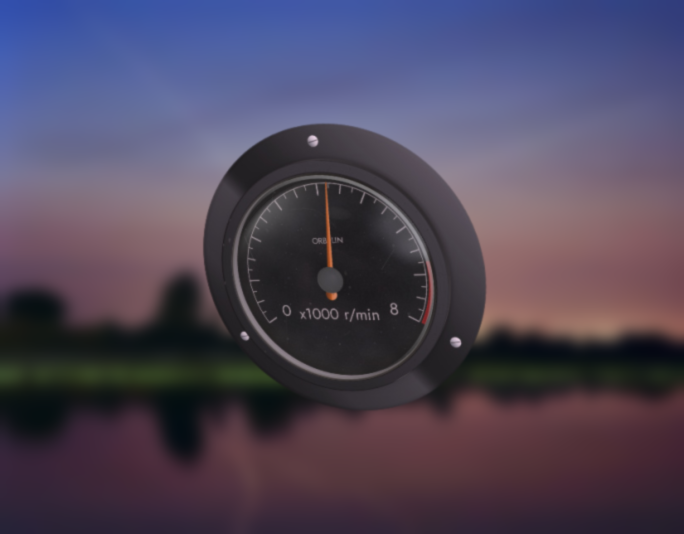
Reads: 4250 rpm
